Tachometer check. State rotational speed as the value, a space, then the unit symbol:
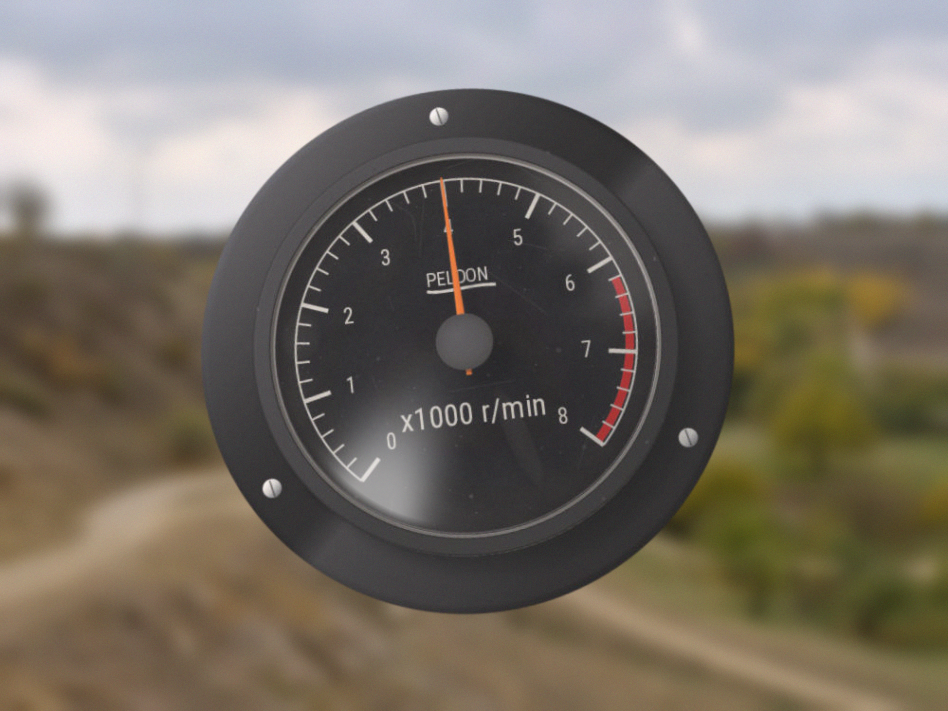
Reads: 4000 rpm
